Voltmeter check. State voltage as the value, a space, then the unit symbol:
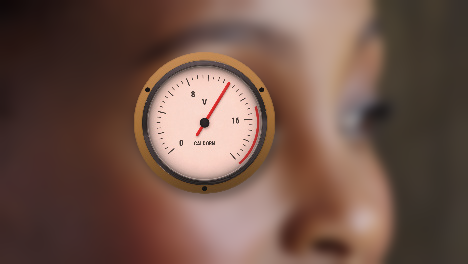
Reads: 12 V
